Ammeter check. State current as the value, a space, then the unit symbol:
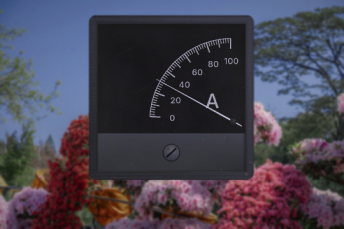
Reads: 30 A
